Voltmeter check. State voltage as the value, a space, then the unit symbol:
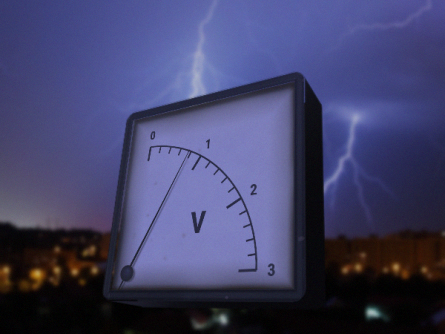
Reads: 0.8 V
